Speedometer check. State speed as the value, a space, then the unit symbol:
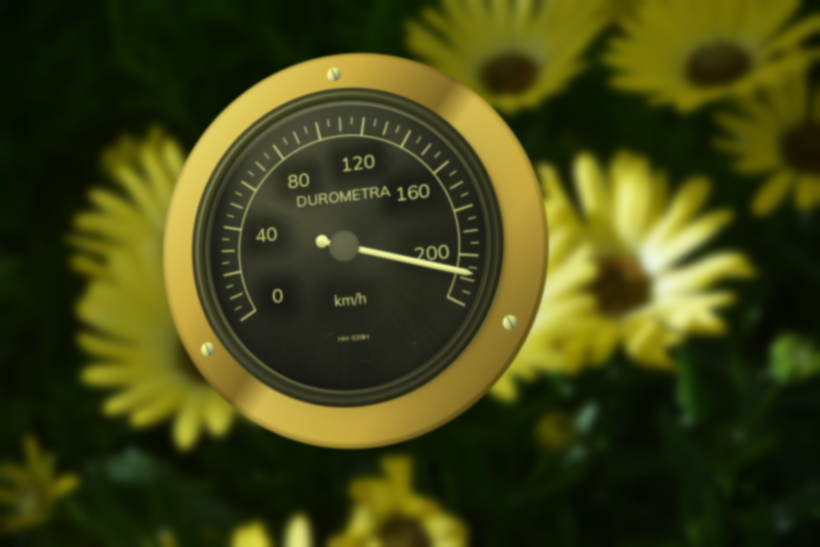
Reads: 207.5 km/h
